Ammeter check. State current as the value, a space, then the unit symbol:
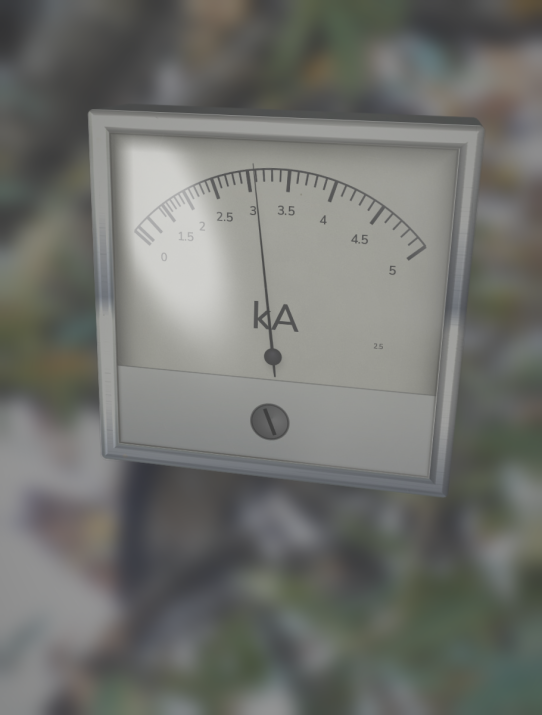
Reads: 3.1 kA
